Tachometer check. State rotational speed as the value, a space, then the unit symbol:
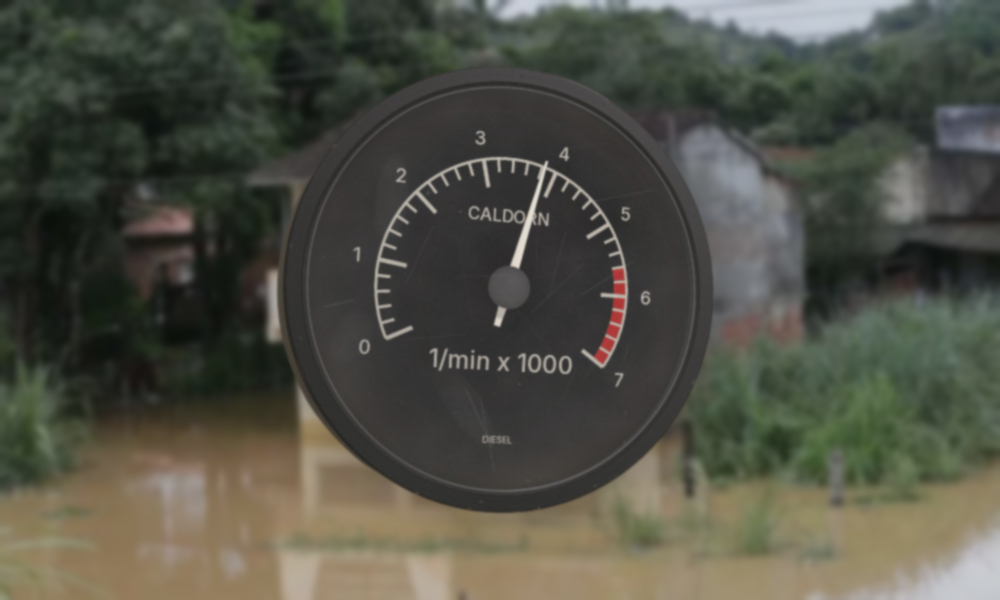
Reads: 3800 rpm
